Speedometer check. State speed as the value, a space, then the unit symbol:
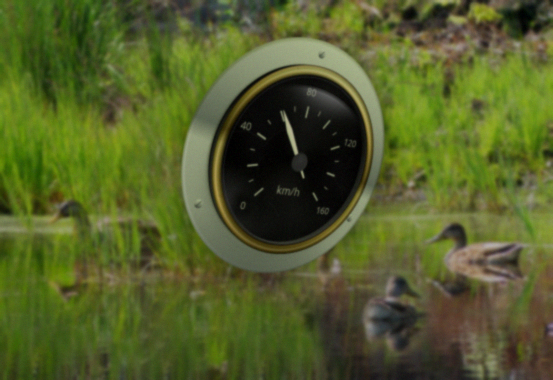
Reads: 60 km/h
